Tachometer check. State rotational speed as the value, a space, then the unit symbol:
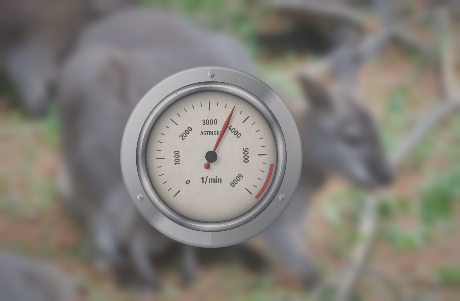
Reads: 3600 rpm
